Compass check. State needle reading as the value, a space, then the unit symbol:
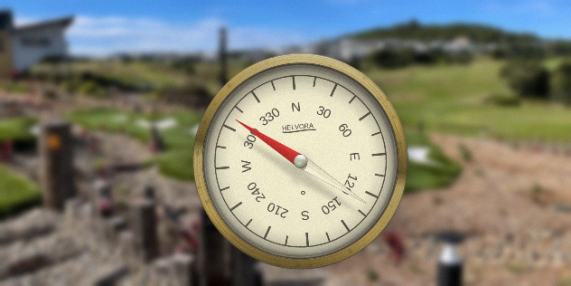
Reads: 307.5 °
